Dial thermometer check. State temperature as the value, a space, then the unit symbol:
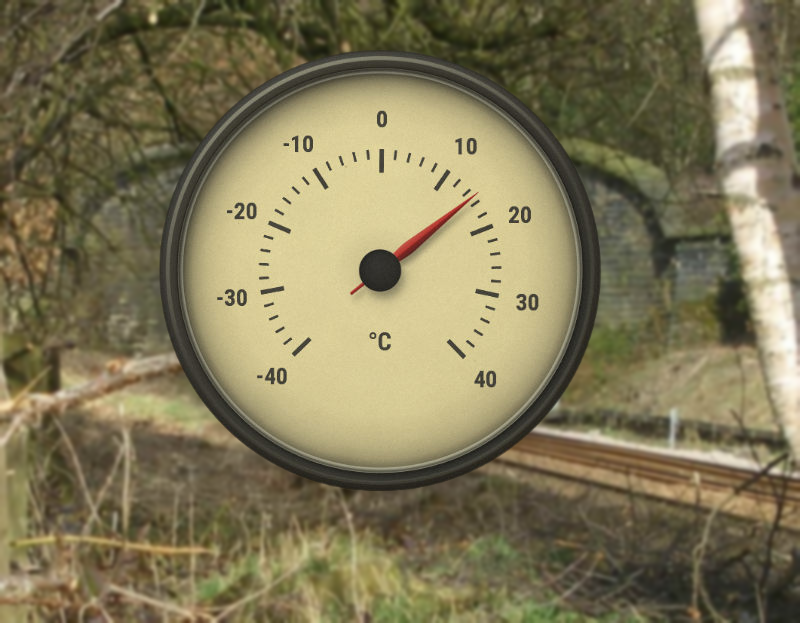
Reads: 15 °C
